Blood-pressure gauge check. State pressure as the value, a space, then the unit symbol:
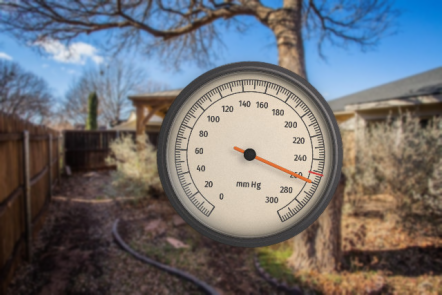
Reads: 260 mmHg
